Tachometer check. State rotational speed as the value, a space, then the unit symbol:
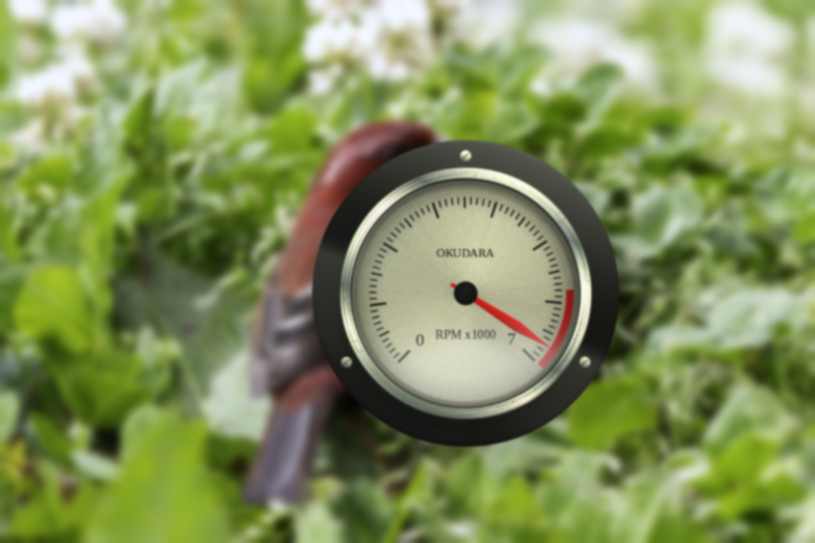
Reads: 6700 rpm
